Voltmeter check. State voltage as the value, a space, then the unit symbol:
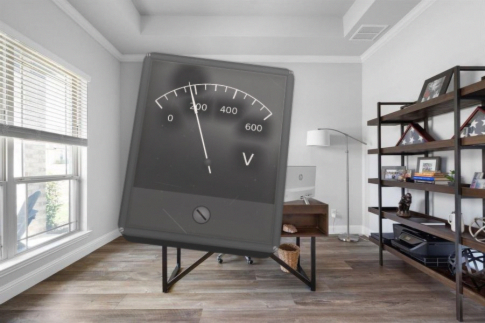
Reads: 175 V
